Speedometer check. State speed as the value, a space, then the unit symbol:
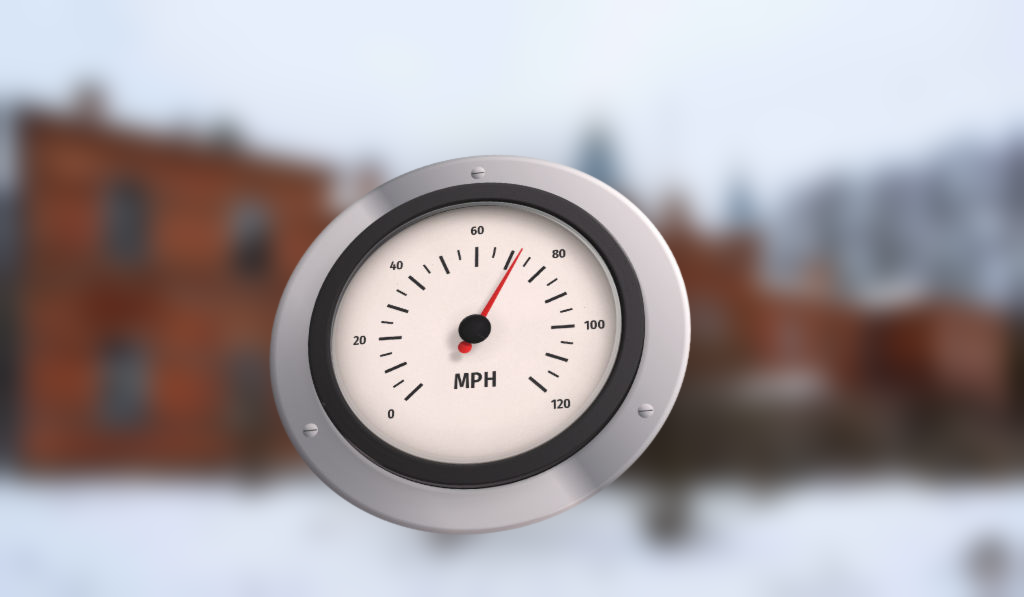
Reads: 72.5 mph
